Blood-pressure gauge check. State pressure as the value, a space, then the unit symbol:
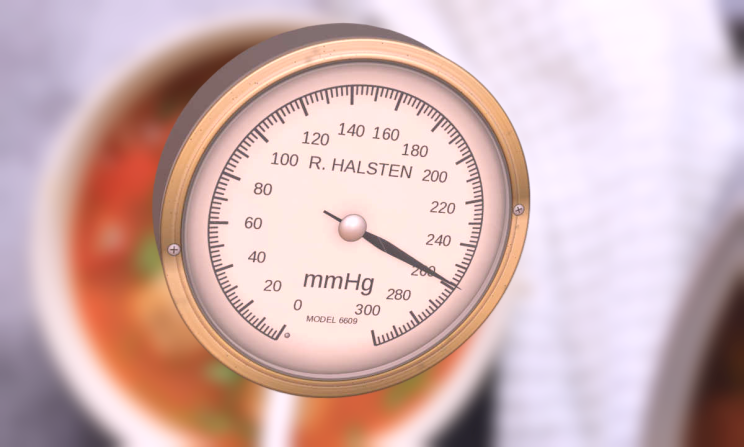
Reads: 258 mmHg
